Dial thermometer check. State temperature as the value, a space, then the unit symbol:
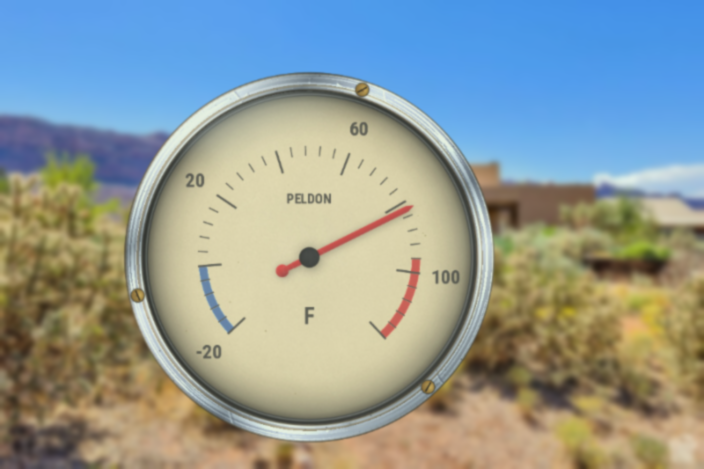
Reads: 82 °F
